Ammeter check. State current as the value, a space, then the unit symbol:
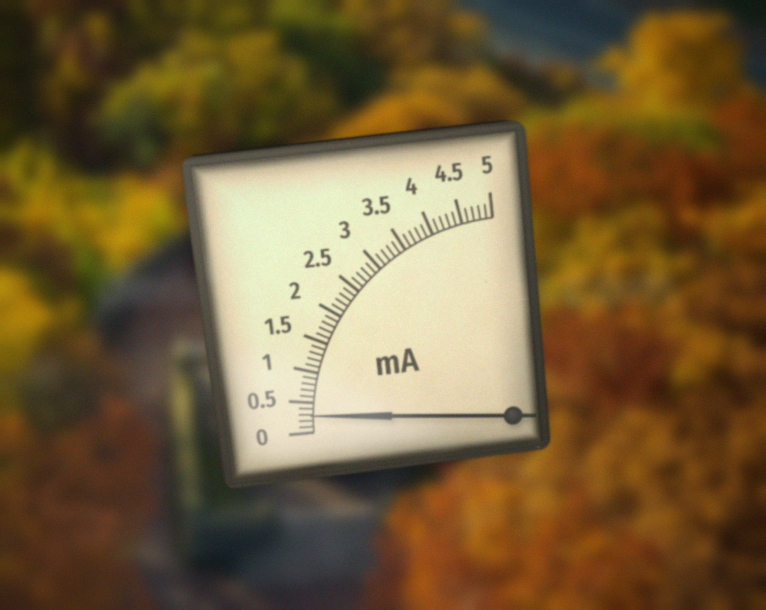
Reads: 0.3 mA
